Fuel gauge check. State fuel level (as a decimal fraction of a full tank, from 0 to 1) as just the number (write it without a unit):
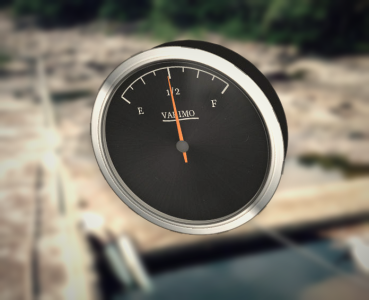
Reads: 0.5
